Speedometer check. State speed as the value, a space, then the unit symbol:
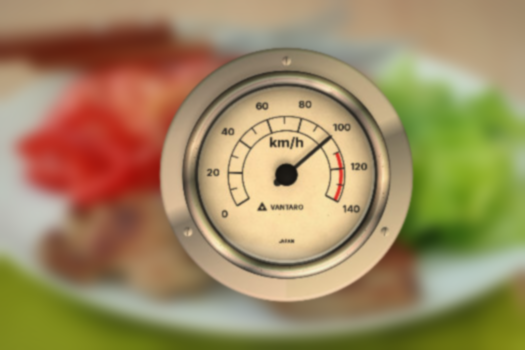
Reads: 100 km/h
